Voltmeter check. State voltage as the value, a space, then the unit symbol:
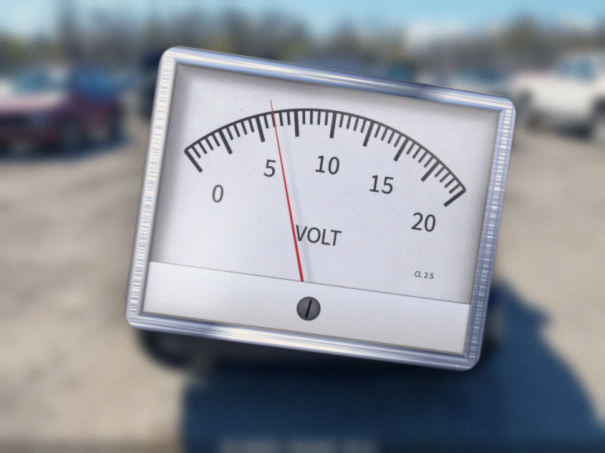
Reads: 6 V
